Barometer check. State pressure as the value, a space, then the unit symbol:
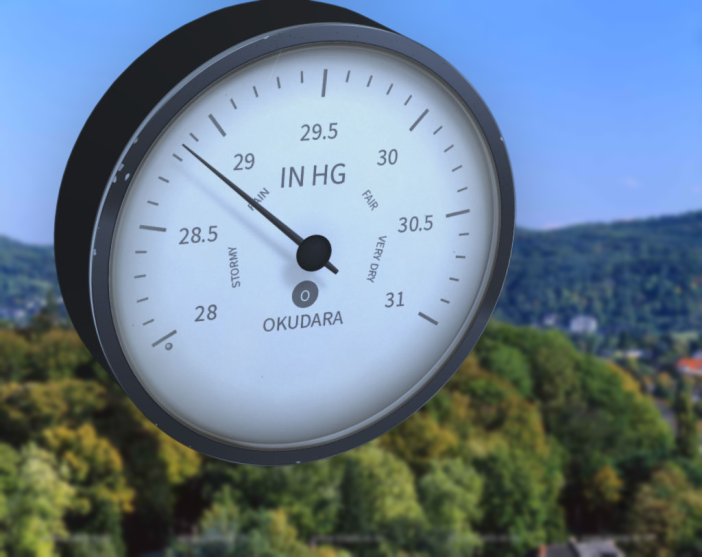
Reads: 28.85 inHg
